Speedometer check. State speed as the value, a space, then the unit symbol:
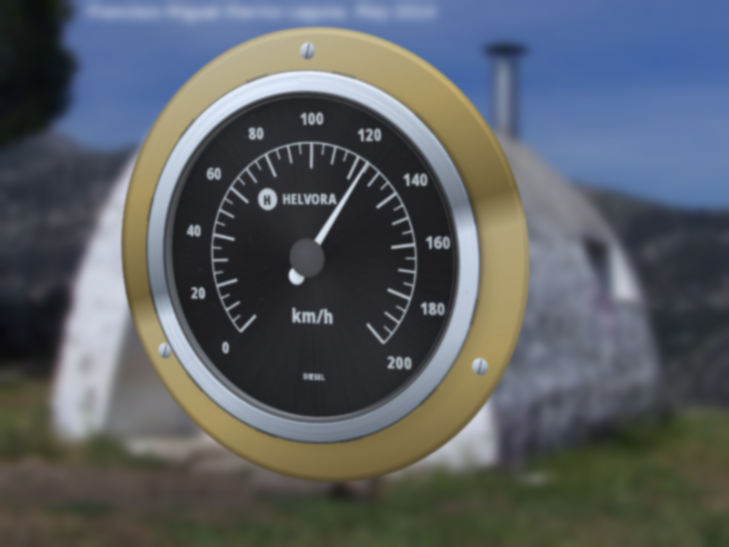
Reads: 125 km/h
